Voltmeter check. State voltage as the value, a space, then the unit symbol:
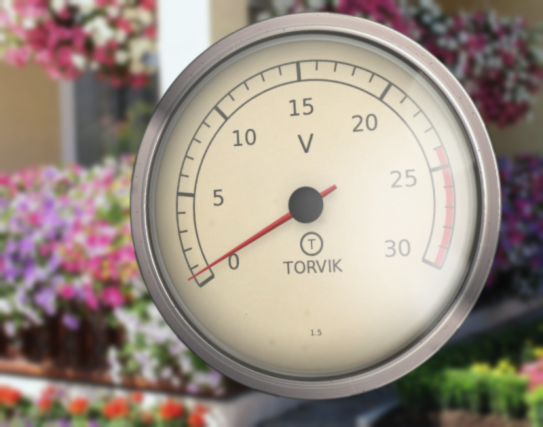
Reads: 0.5 V
